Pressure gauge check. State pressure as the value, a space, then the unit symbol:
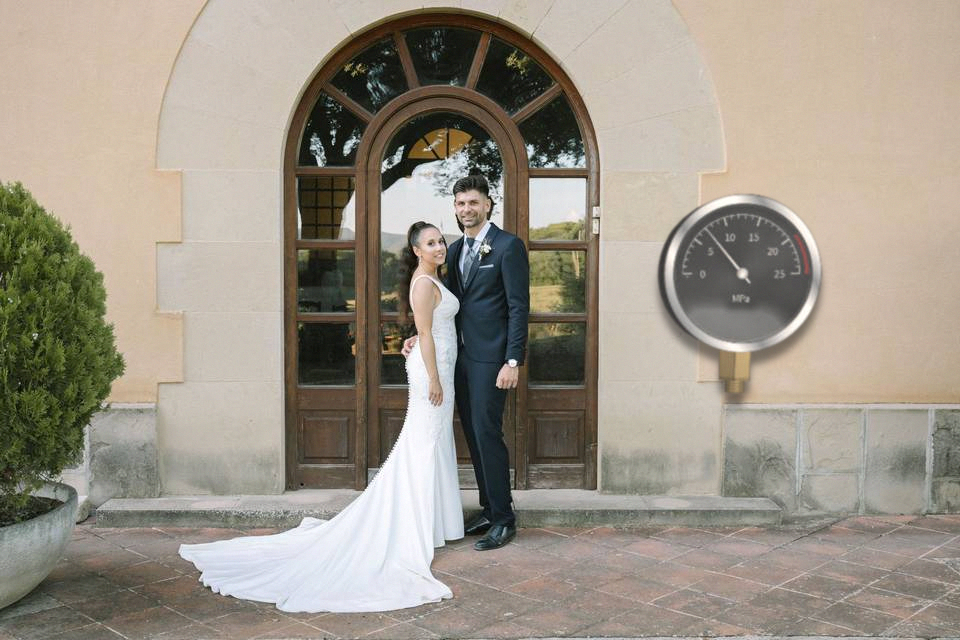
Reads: 7 MPa
